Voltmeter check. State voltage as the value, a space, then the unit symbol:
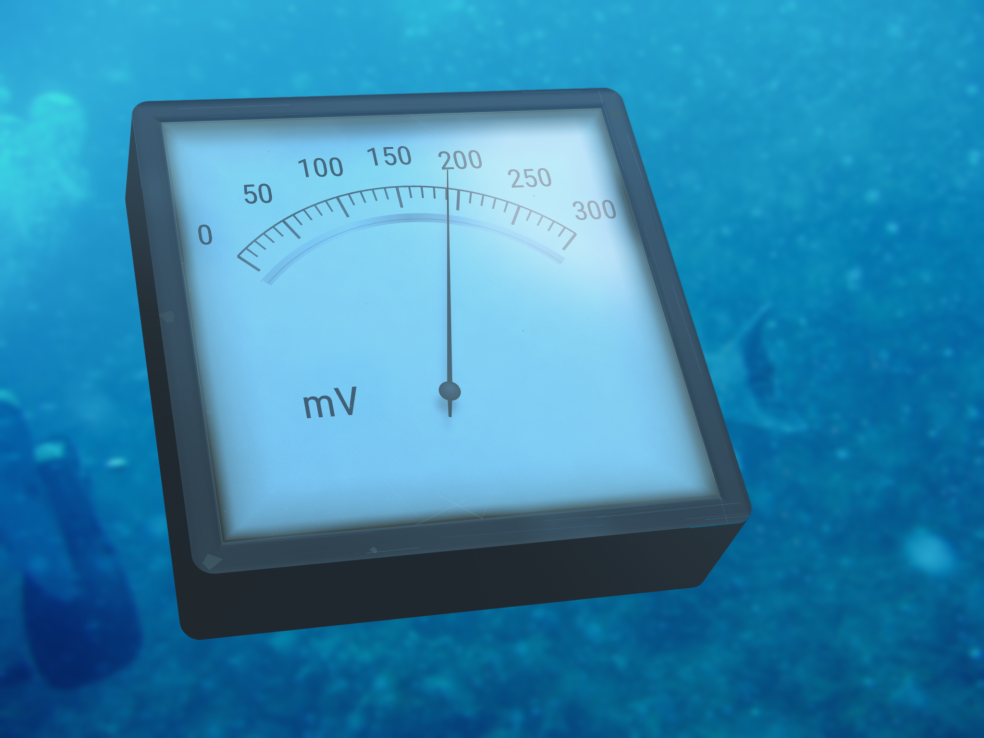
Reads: 190 mV
